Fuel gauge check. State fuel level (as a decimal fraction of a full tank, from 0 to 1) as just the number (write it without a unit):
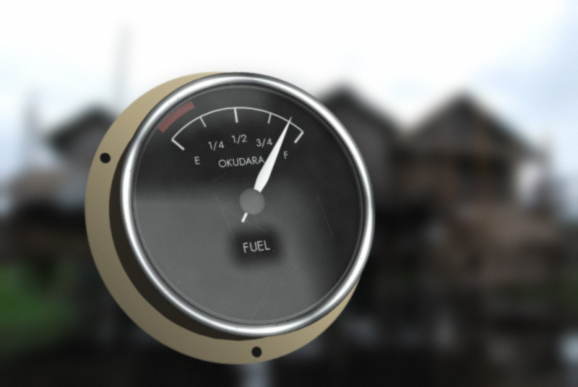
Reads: 0.875
